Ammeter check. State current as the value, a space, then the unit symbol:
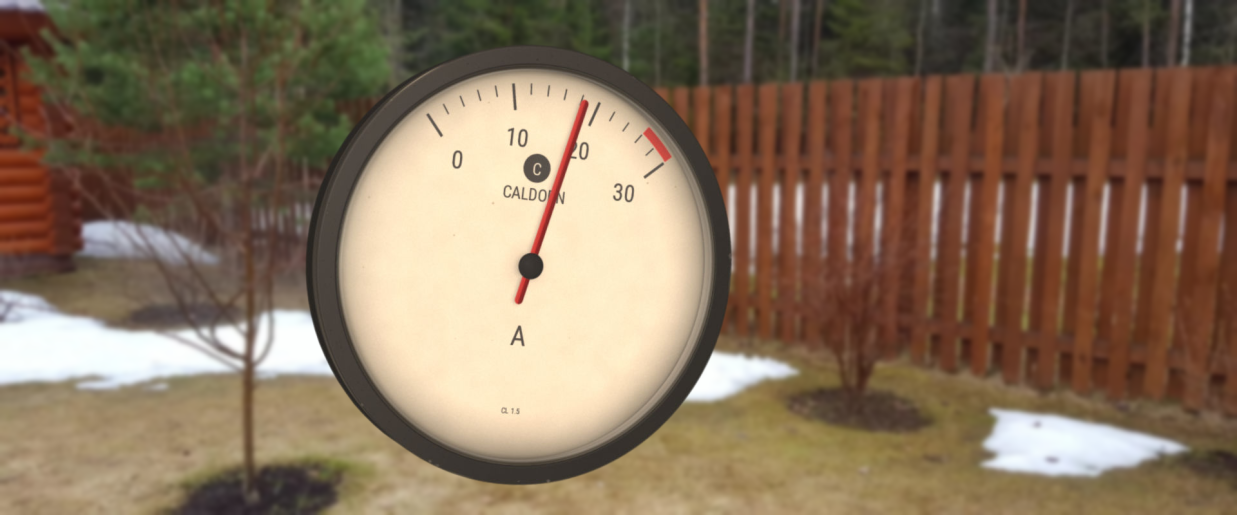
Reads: 18 A
